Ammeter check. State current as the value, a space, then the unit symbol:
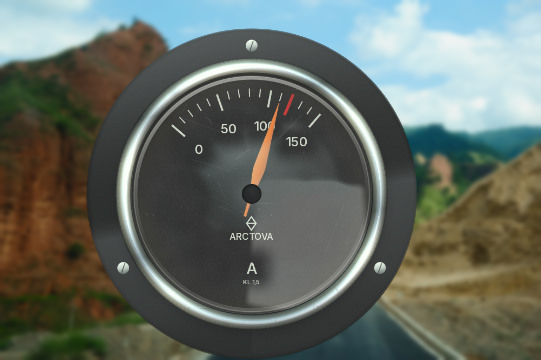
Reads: 110 A
